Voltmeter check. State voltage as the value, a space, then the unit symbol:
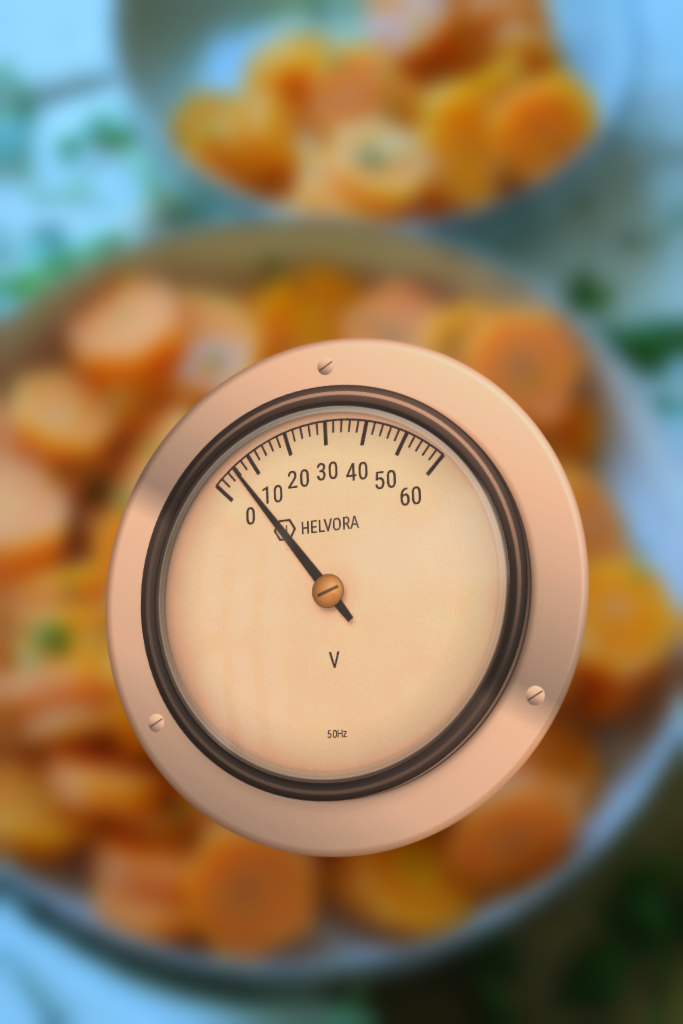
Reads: 6 V
